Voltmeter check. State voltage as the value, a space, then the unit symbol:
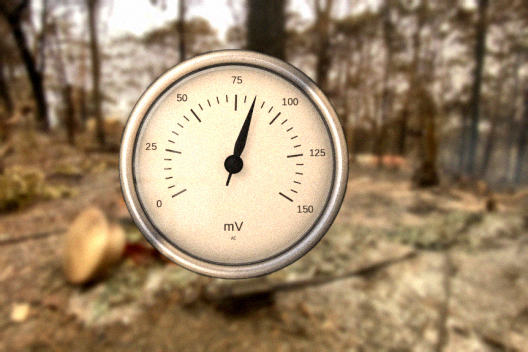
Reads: 85 mV
